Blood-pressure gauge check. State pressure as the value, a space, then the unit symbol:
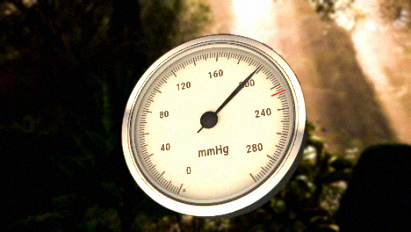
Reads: 200 mmHg
